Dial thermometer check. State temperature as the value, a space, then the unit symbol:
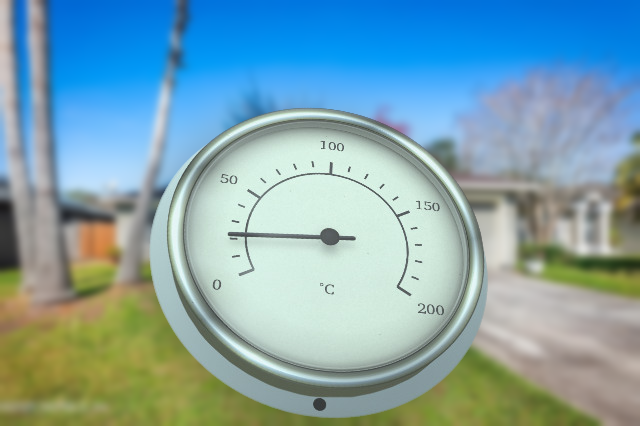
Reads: 20 °C
